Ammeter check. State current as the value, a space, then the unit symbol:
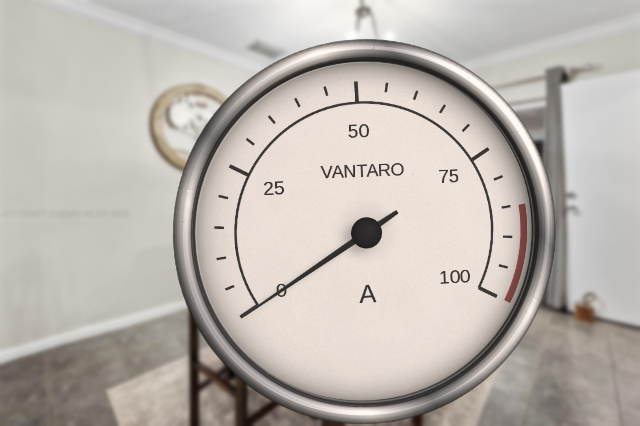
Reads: 0 A
